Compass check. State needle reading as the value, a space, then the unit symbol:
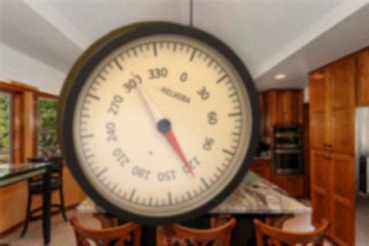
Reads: 125 °
